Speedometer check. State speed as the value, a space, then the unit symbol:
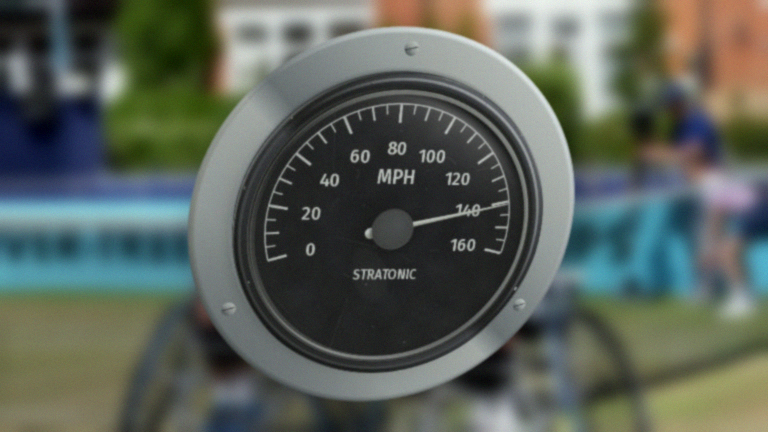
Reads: 140 mph
